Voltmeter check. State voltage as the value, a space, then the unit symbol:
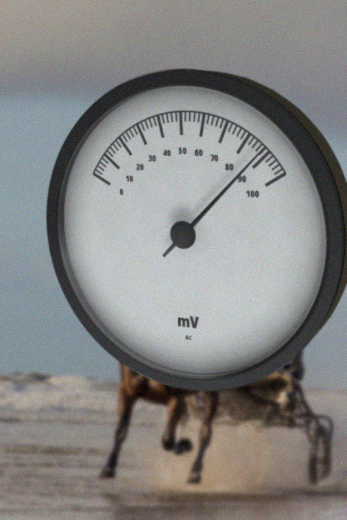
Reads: 88 mV
